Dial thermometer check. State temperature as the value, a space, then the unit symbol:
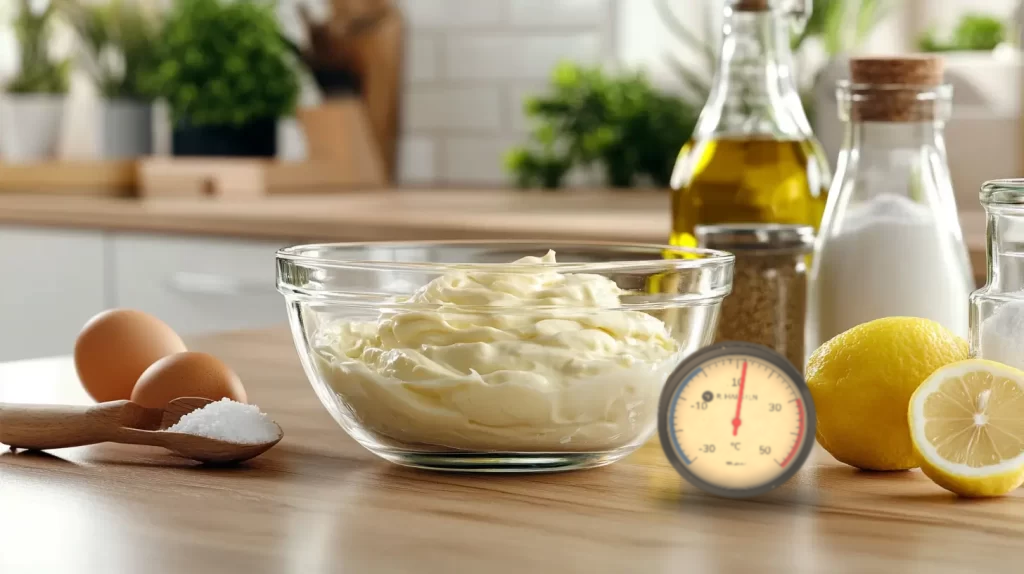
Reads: 12 °C
